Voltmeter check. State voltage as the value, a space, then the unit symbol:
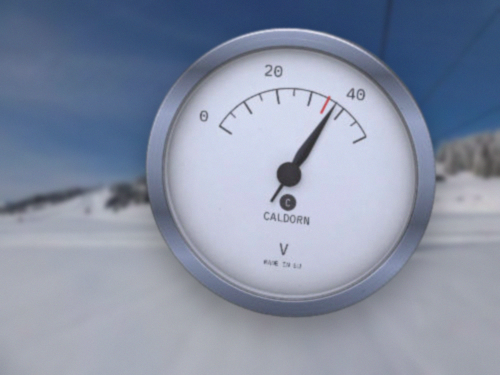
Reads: 37.5 V
